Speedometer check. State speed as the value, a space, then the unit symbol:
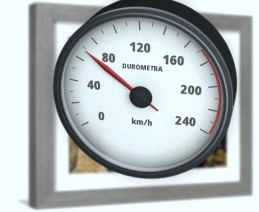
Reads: 70 km/h
